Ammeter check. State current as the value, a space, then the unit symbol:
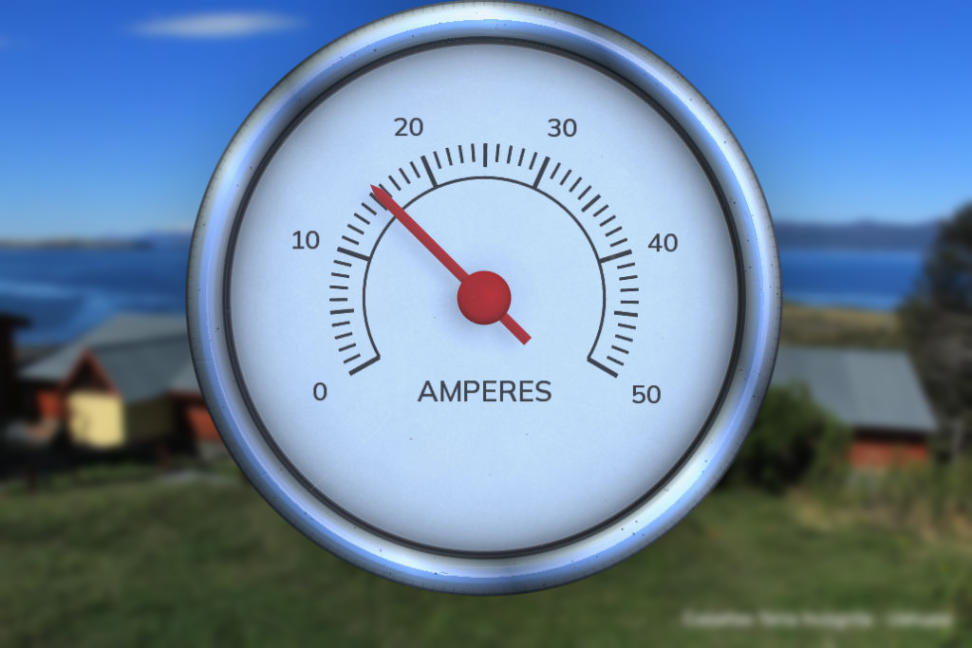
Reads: 15.5 A
